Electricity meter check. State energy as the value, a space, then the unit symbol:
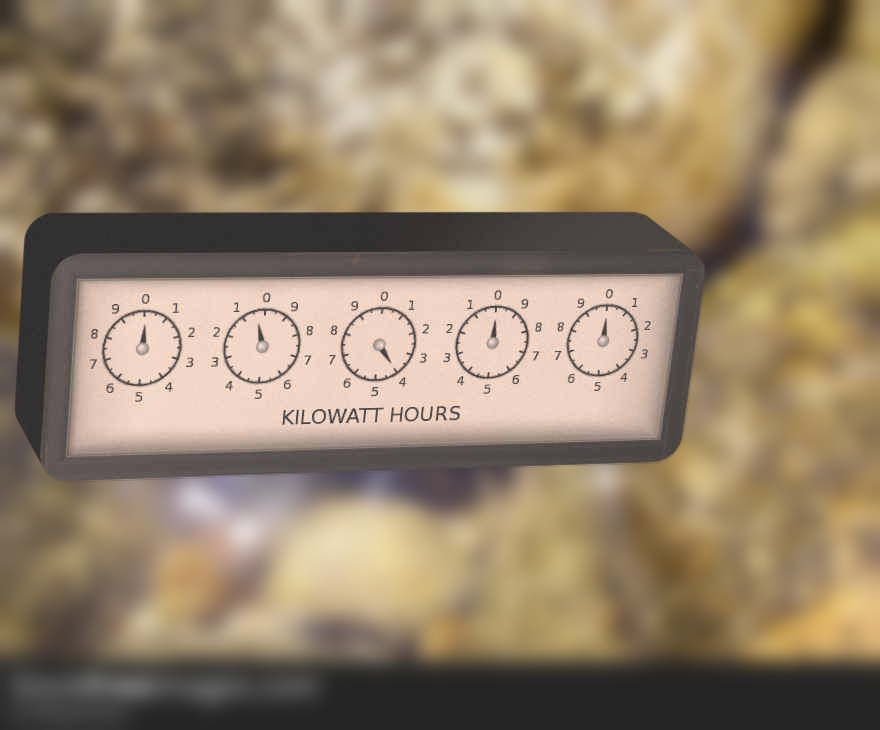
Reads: 400 kWh
